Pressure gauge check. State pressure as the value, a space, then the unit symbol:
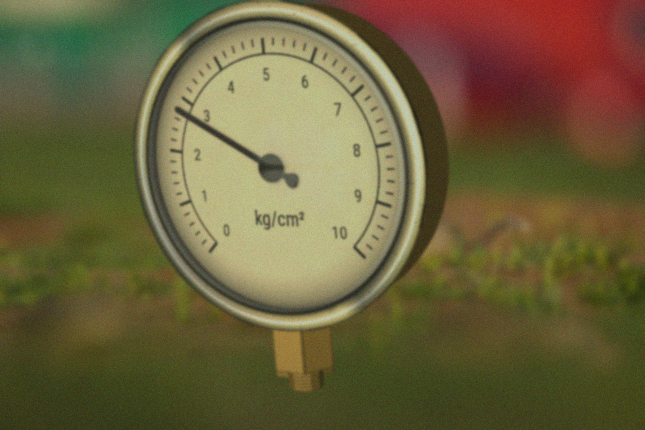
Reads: 2.8 kg/cm²
